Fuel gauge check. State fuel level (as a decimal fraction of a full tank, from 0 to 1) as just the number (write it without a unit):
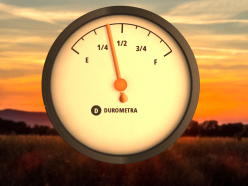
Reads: 0.375
